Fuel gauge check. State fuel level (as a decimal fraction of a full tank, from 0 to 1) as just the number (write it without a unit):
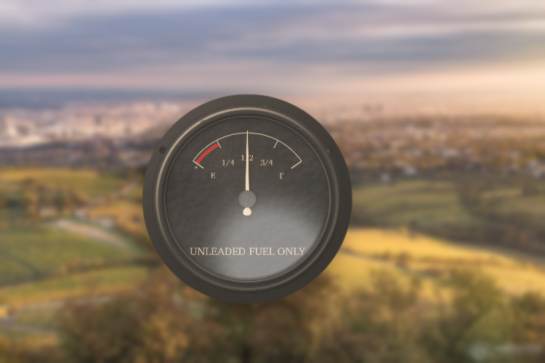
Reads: 0.5
